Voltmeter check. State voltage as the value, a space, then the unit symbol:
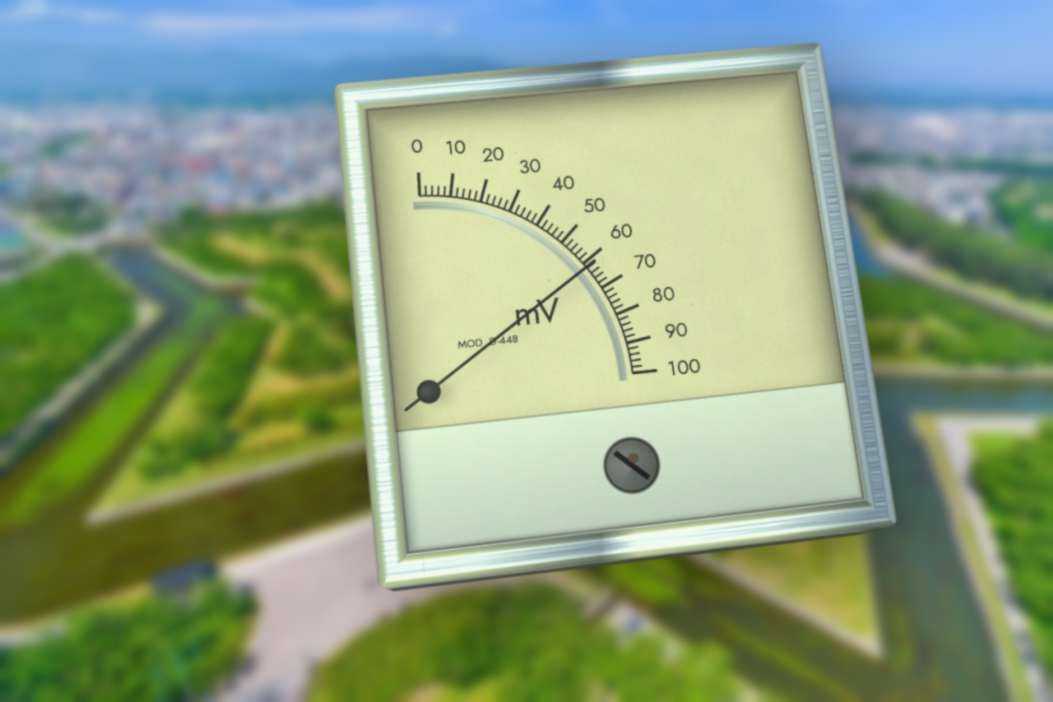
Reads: 62 mV
